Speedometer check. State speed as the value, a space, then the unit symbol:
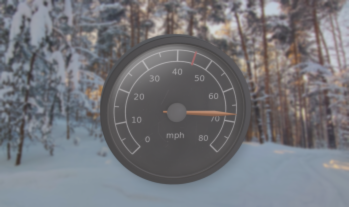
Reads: 67.5 mph
